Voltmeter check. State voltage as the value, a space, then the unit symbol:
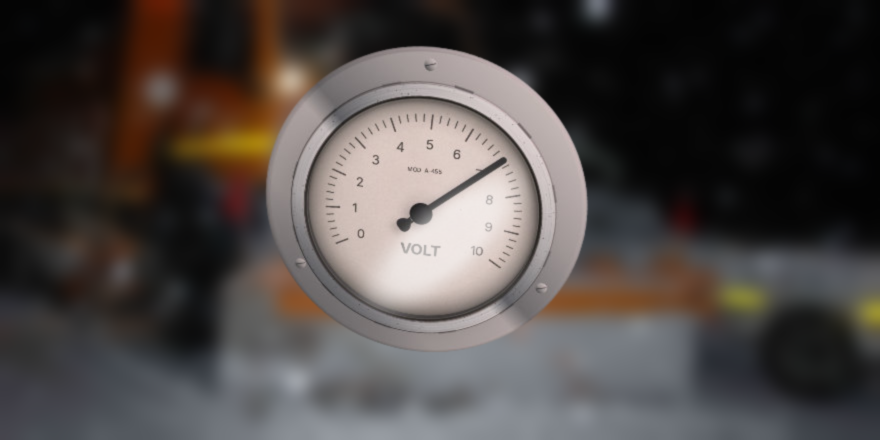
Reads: 7 V
